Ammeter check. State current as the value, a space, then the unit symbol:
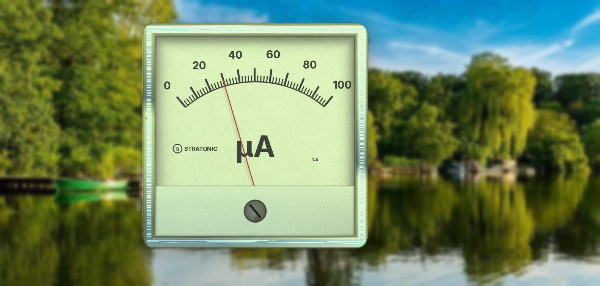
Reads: 30 µA
